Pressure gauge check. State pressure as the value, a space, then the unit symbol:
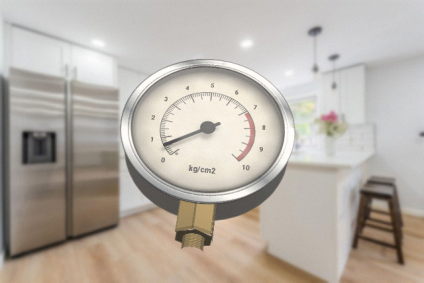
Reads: 0.5 kg/cm²
